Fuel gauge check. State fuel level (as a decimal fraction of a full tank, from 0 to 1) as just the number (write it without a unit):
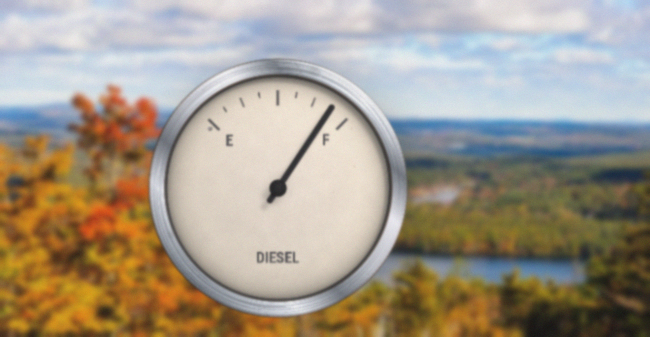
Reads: 0.875
